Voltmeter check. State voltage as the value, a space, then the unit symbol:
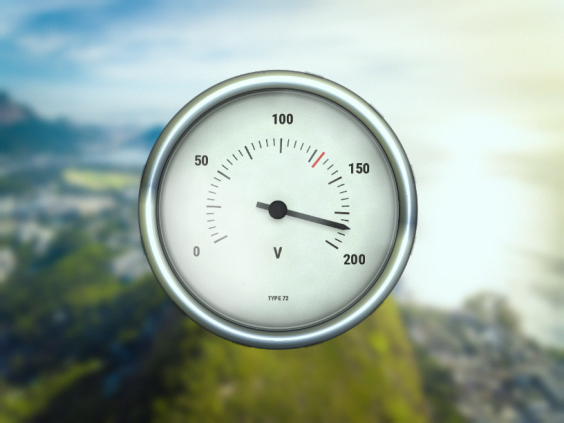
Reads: 185 V
